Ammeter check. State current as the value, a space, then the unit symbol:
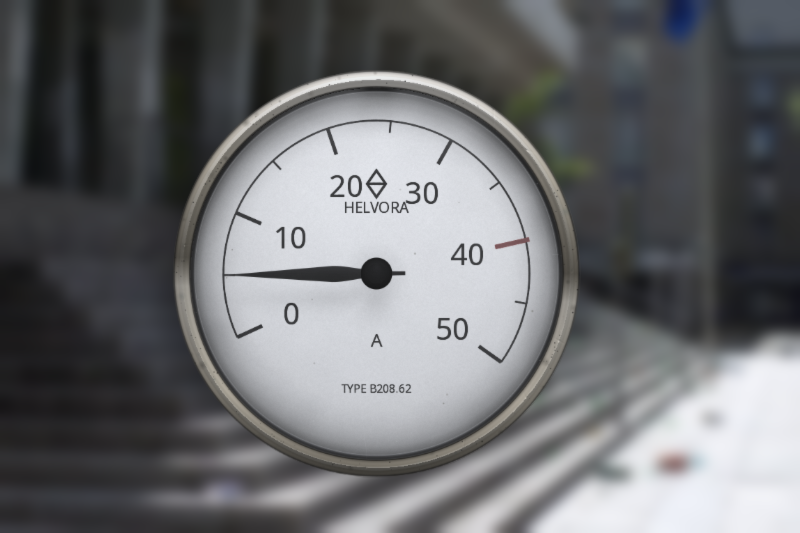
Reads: 5 A
